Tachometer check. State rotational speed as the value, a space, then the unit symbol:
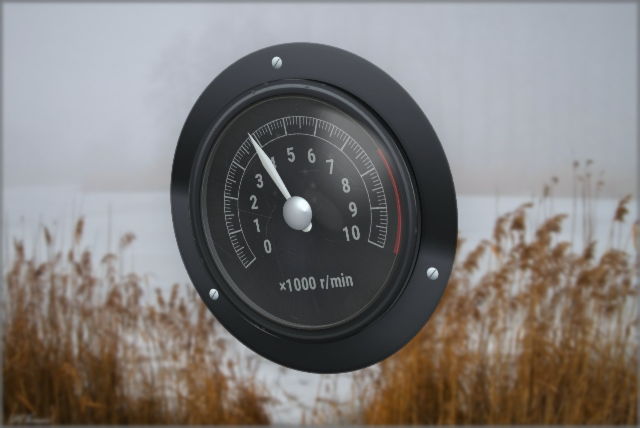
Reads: 4000 rpm
